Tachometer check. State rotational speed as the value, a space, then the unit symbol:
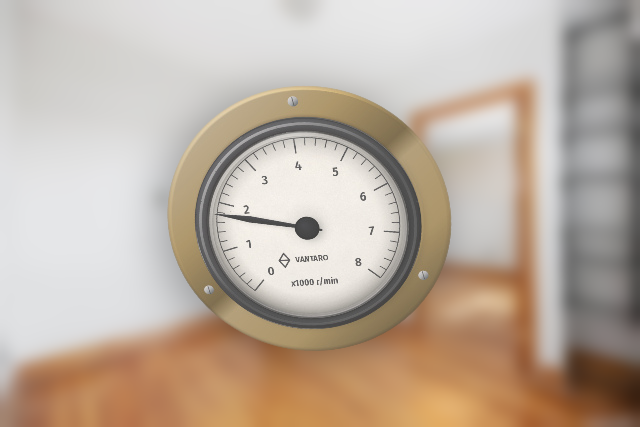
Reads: 1800 rpm
